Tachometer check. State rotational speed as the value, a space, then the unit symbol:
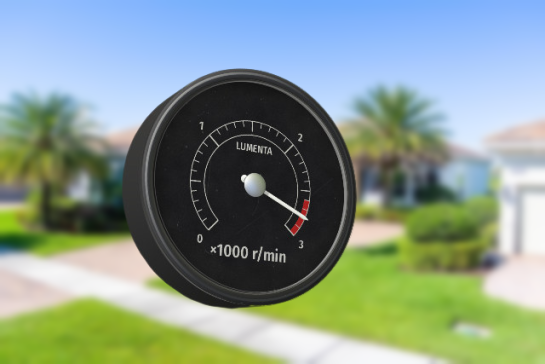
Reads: 2800 rpm
